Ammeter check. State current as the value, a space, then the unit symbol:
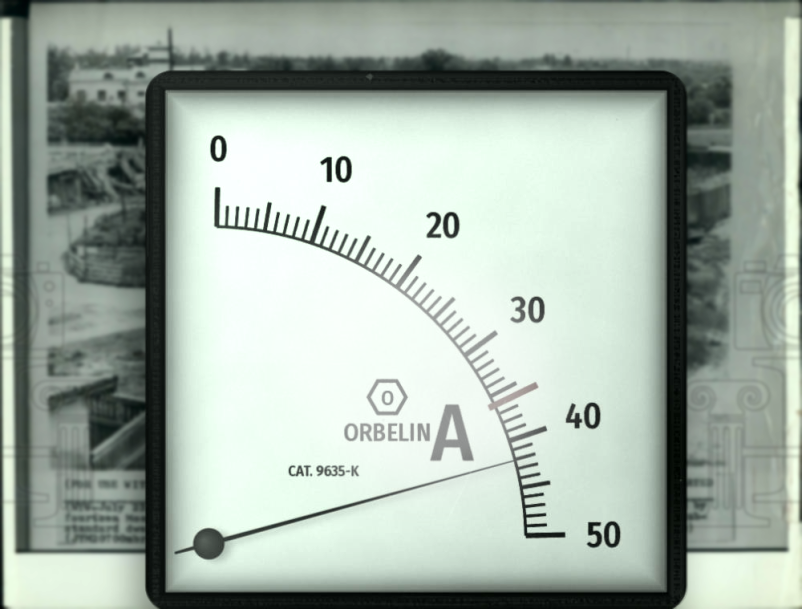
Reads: 42 A
